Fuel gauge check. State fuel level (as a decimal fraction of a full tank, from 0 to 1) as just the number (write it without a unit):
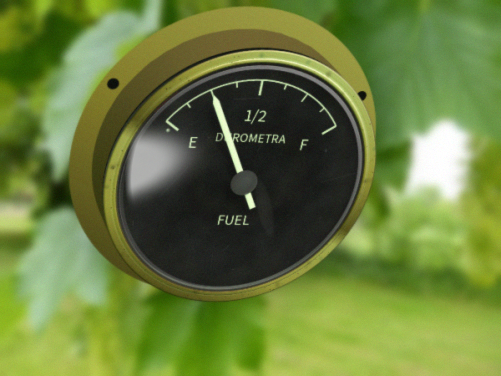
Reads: 0.25
